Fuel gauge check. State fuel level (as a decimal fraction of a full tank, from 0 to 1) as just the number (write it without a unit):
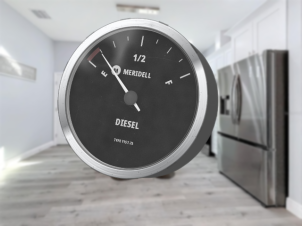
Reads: 0.125
